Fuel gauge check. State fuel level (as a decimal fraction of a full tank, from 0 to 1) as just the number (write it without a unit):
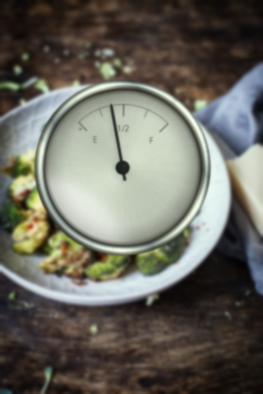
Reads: 0.375
